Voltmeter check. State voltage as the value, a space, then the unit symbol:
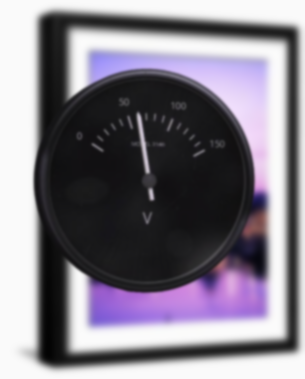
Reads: 60 V
